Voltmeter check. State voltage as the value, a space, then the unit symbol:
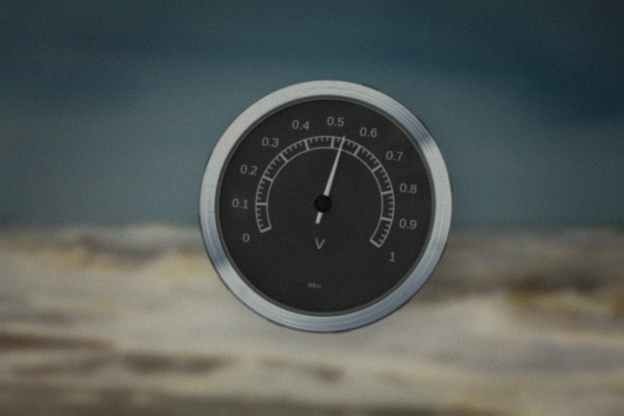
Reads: 0.54 V
